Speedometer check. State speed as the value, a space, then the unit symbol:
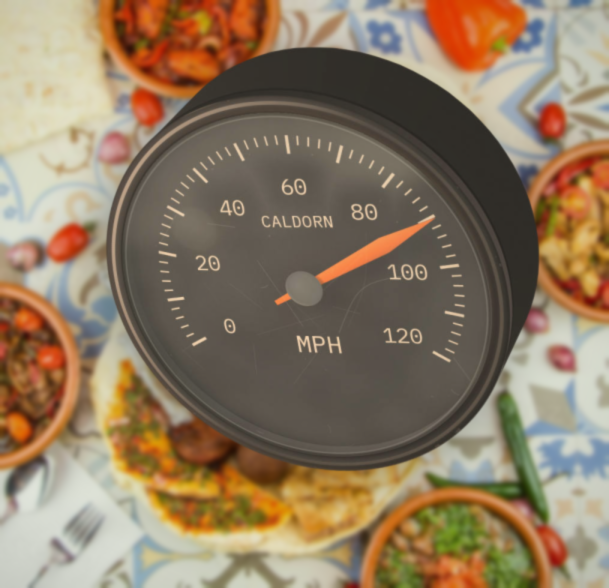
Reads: 90 mph
